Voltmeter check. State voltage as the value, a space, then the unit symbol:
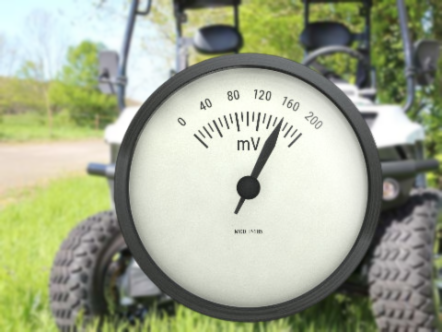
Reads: 160 mV
